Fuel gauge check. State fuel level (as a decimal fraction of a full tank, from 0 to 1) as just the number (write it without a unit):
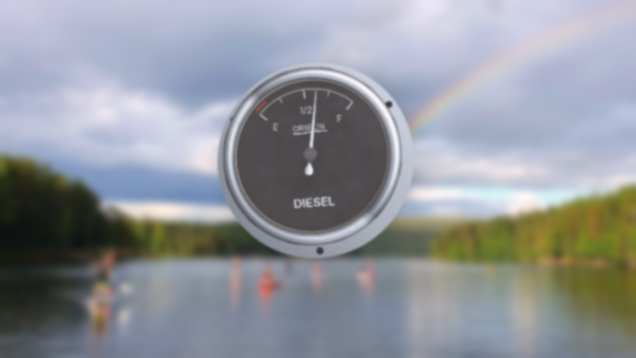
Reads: 0.625
